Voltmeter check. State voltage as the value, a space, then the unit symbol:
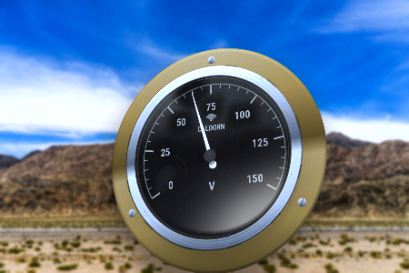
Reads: 65 V
